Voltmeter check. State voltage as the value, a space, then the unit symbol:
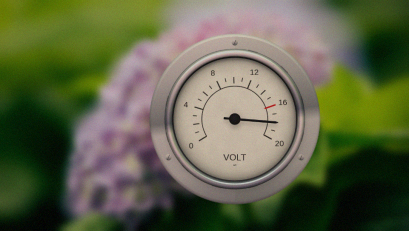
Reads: 18 V
